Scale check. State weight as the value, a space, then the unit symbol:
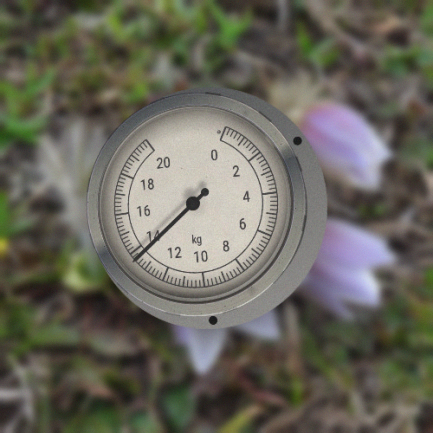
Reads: 13.6 kg
